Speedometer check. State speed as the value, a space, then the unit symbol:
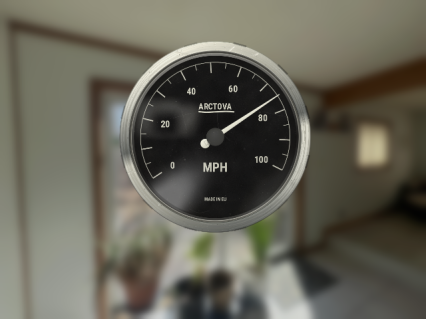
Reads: 75 mph
